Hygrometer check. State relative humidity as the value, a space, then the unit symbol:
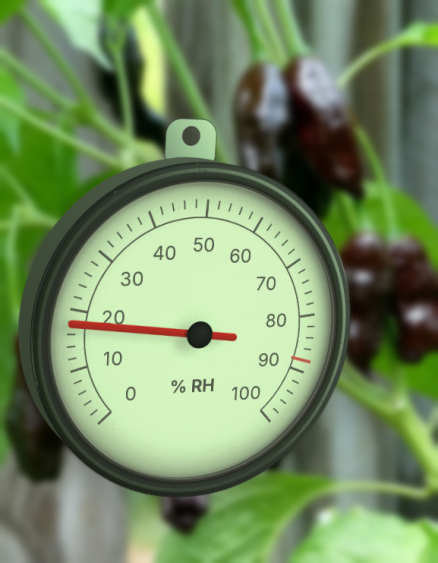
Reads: 18 %
